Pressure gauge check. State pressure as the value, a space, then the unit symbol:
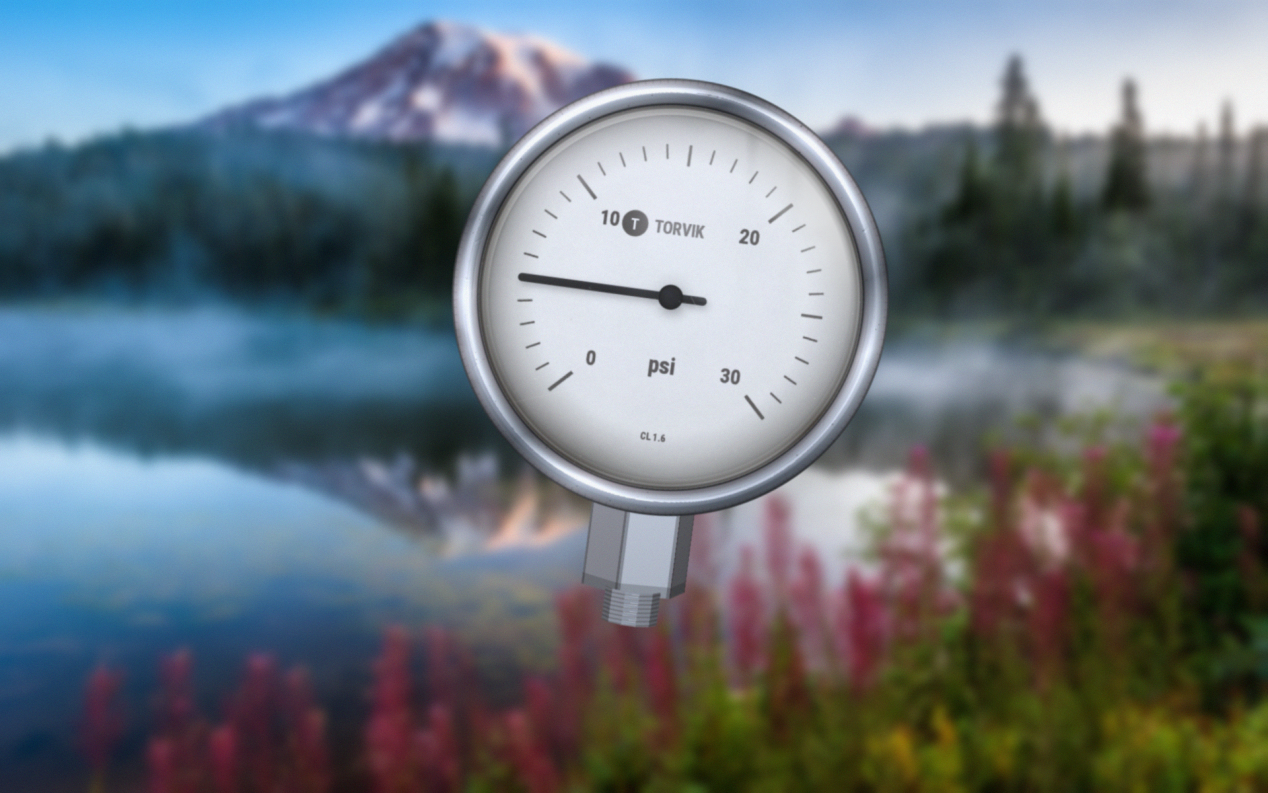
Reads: 5 psi
